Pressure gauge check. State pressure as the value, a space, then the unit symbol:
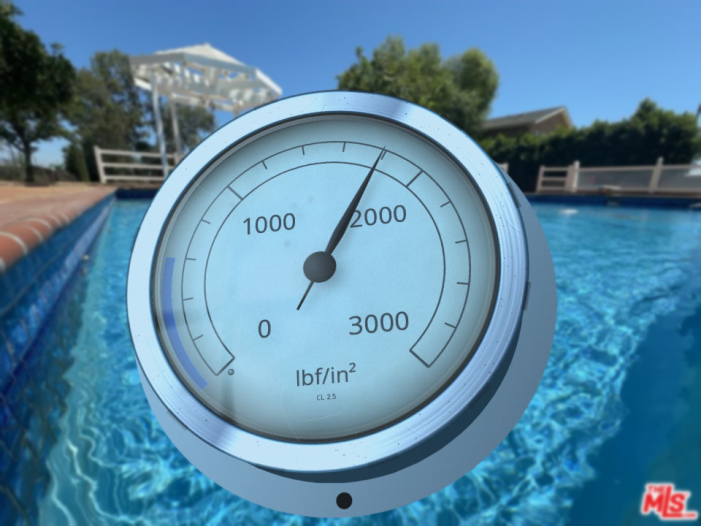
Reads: 1800 psi
